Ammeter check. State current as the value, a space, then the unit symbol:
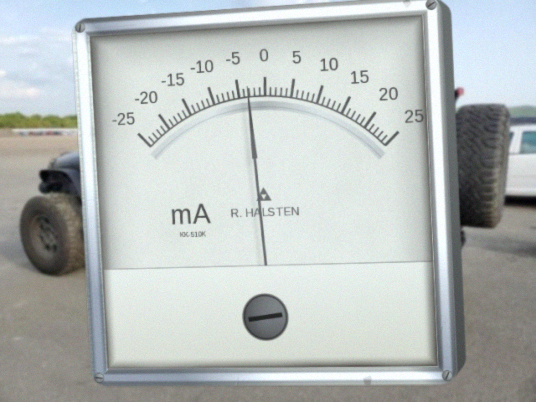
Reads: -3 mA
